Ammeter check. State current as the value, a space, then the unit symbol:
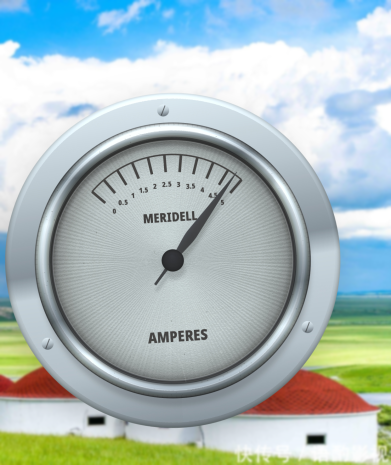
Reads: 4.75 A
